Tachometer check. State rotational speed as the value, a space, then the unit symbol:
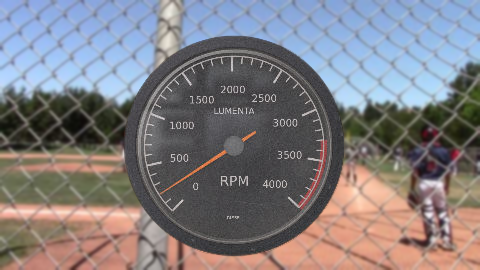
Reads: 200 rpm
